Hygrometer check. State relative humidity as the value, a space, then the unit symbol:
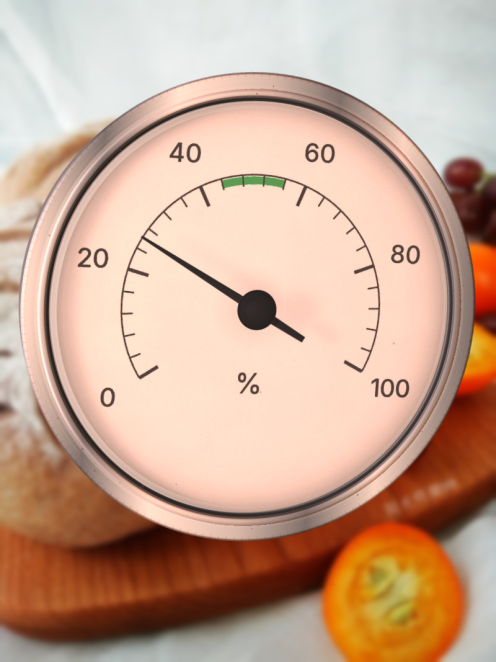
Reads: 26 %
